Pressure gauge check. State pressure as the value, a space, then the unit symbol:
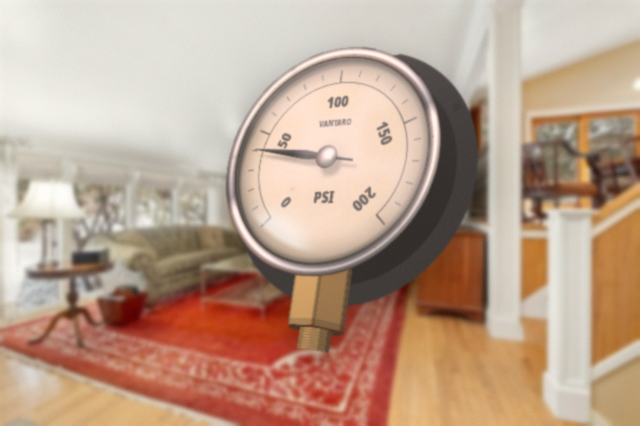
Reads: 40 psi
